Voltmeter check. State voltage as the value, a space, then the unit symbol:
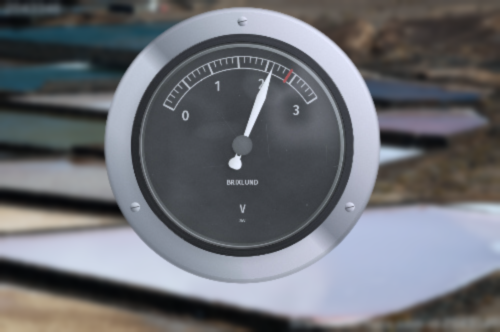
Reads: 2.1 V
